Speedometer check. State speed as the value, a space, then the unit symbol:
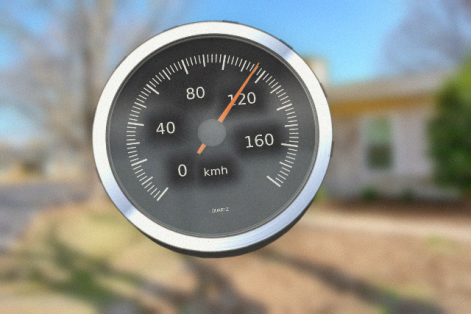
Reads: 116 km/h
